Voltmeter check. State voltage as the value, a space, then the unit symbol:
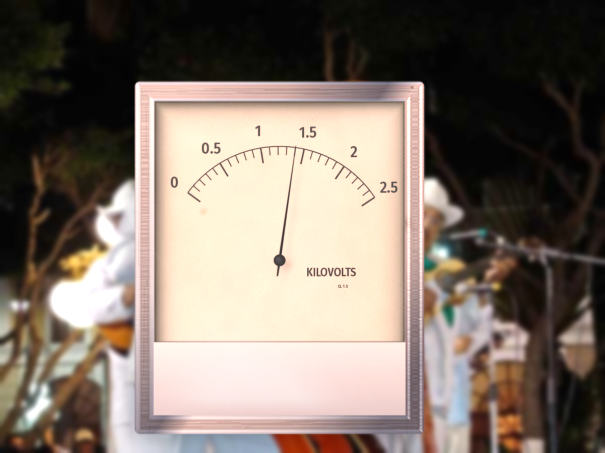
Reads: 1.4 kV
